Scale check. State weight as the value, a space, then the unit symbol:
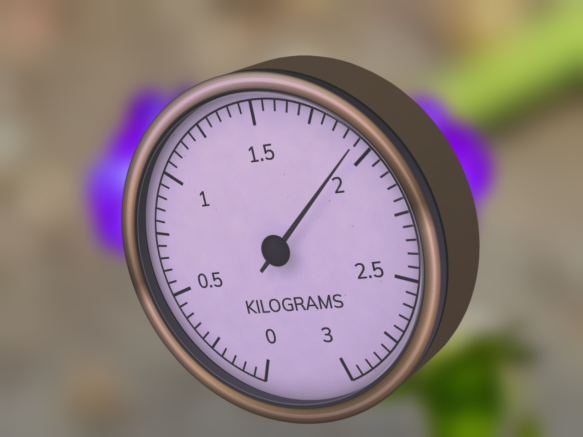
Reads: 1.95 kg
